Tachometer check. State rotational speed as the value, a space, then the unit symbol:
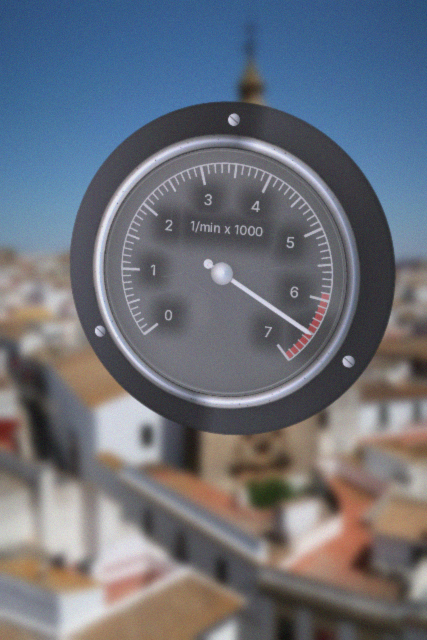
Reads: 6500 rpm
